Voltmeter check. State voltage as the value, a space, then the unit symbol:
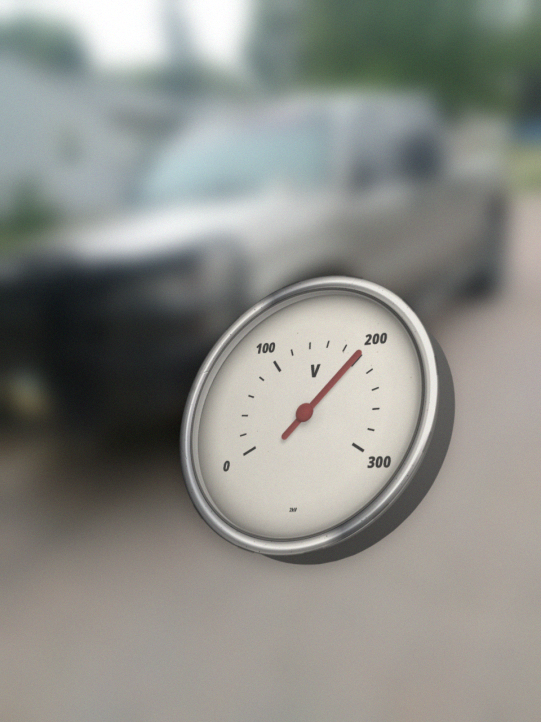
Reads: 200 V
